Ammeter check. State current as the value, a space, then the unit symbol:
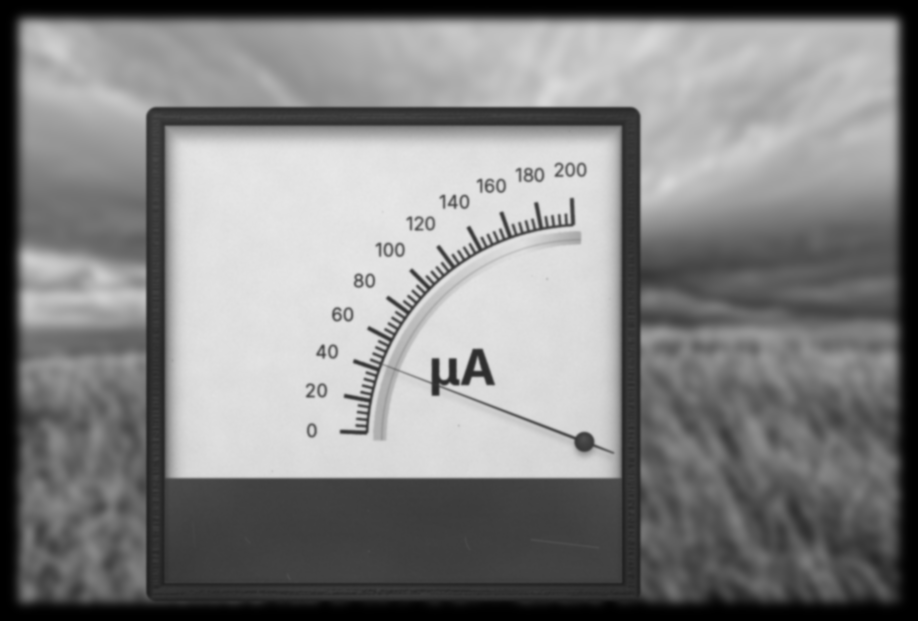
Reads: 44 µA
